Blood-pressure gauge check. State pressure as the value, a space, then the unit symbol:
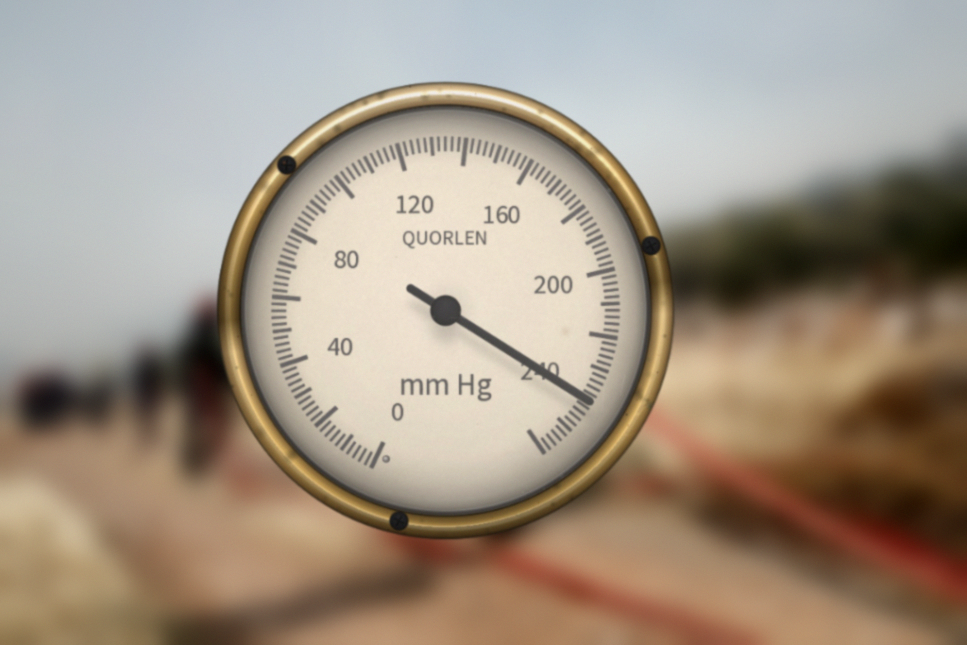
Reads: 240 mmHg
